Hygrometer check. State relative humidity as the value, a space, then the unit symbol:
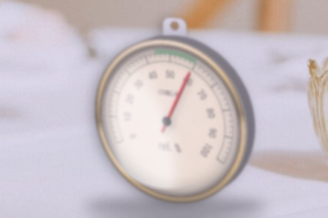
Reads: 60 %
